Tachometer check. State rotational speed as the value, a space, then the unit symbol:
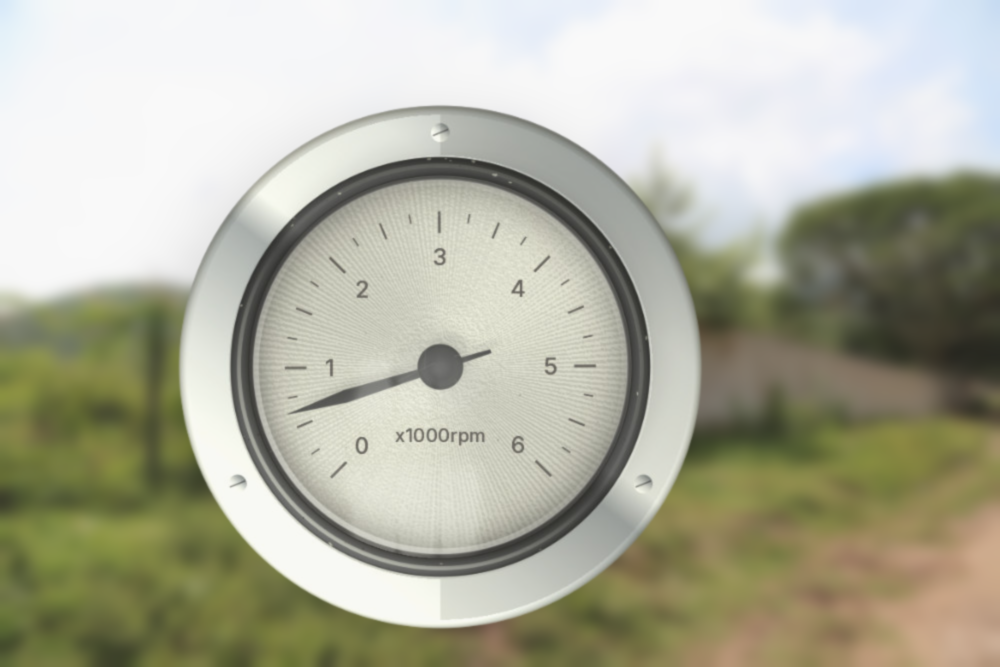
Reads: 625 rpm
